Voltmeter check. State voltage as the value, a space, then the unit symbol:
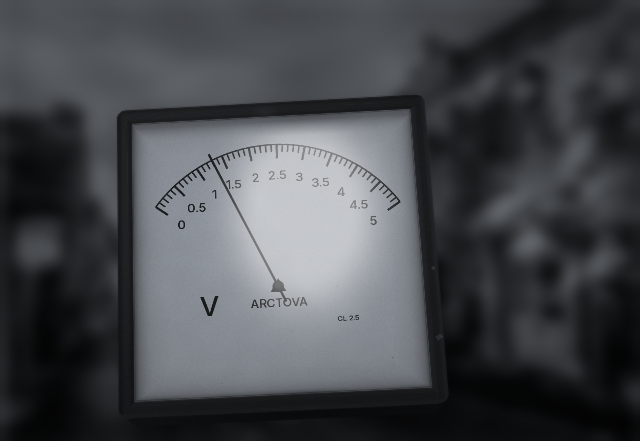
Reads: 1.3 V
